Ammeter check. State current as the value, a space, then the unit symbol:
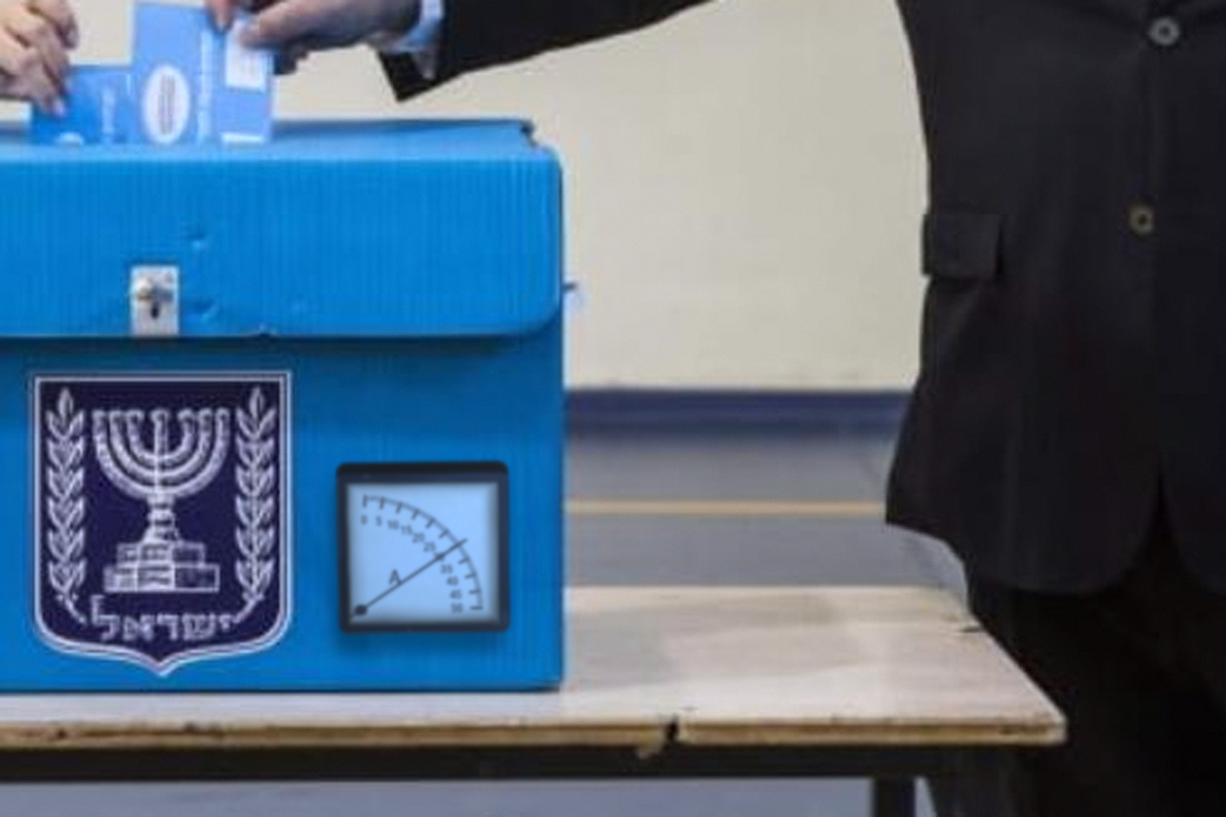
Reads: 30 A
